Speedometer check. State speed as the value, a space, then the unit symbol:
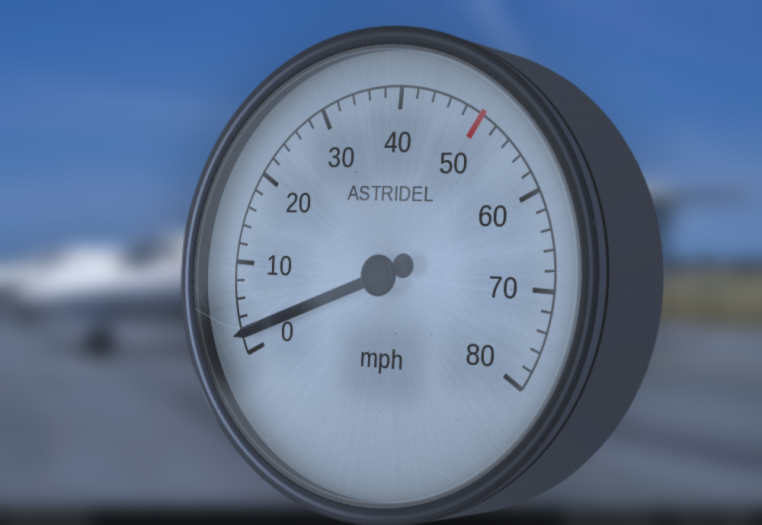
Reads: 2 mph
